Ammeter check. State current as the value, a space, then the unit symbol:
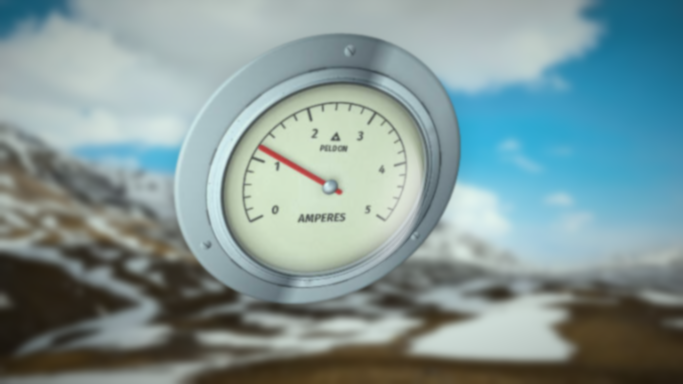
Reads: 1.2 A
